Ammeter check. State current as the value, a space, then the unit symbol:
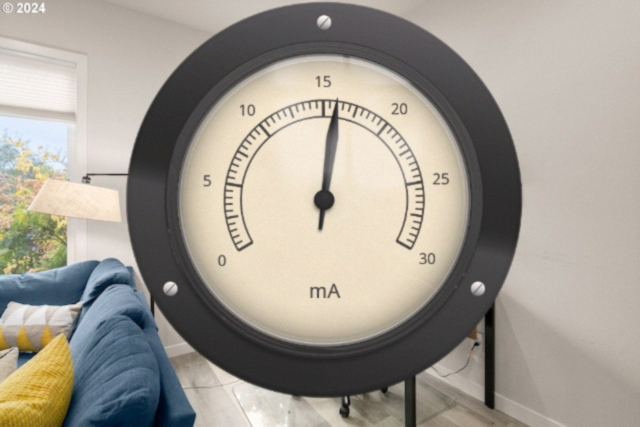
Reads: 16 mA
